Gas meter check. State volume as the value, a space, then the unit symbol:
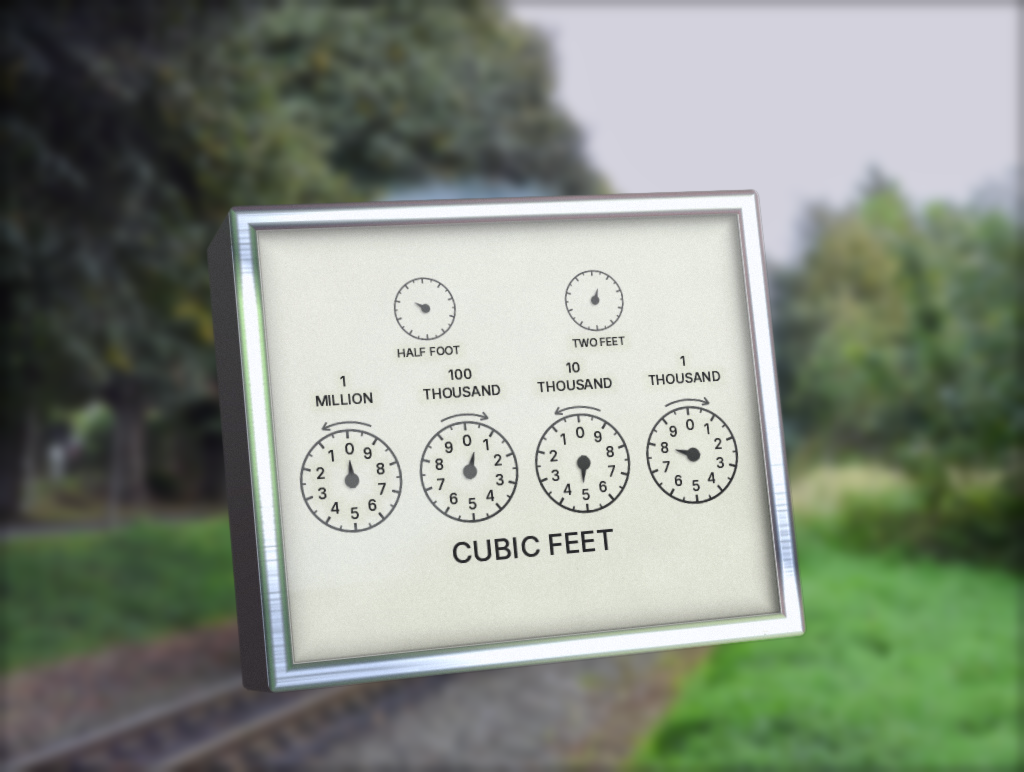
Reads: 4800 ft³
